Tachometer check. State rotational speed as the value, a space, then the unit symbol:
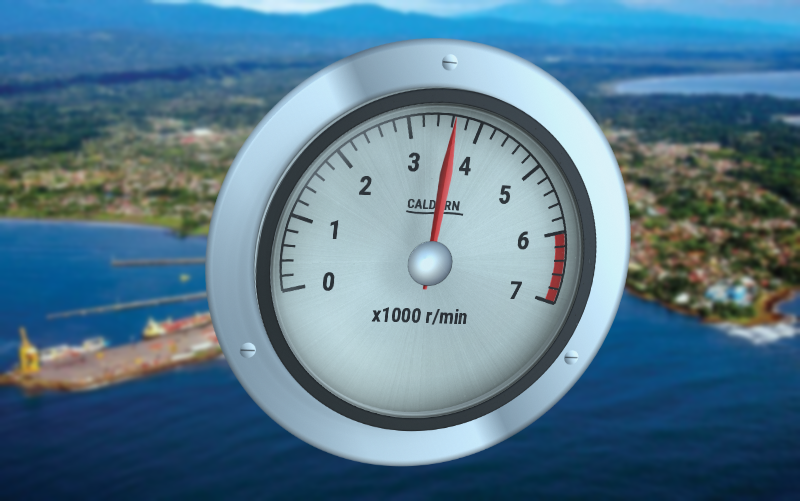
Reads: 3600 rpm
